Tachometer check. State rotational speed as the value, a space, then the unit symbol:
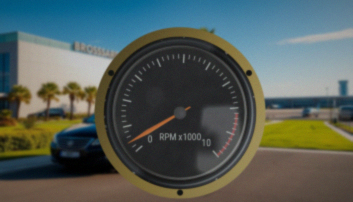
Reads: 400 rpm
